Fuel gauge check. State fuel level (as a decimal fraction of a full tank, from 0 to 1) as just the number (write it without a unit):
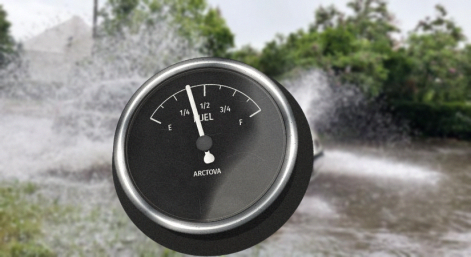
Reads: 0.375
